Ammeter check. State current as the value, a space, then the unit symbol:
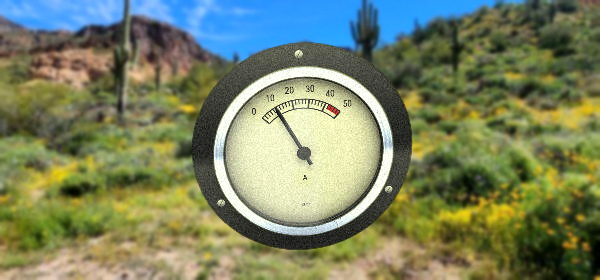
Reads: 10 A
